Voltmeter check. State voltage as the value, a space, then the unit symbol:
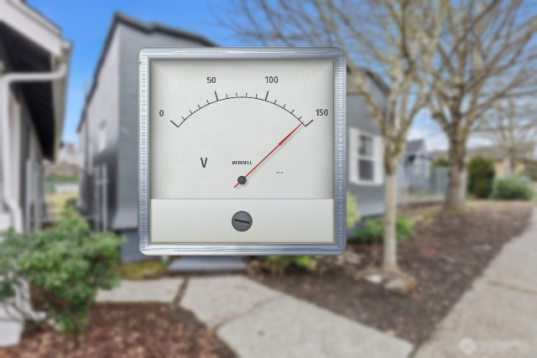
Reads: 145 V
